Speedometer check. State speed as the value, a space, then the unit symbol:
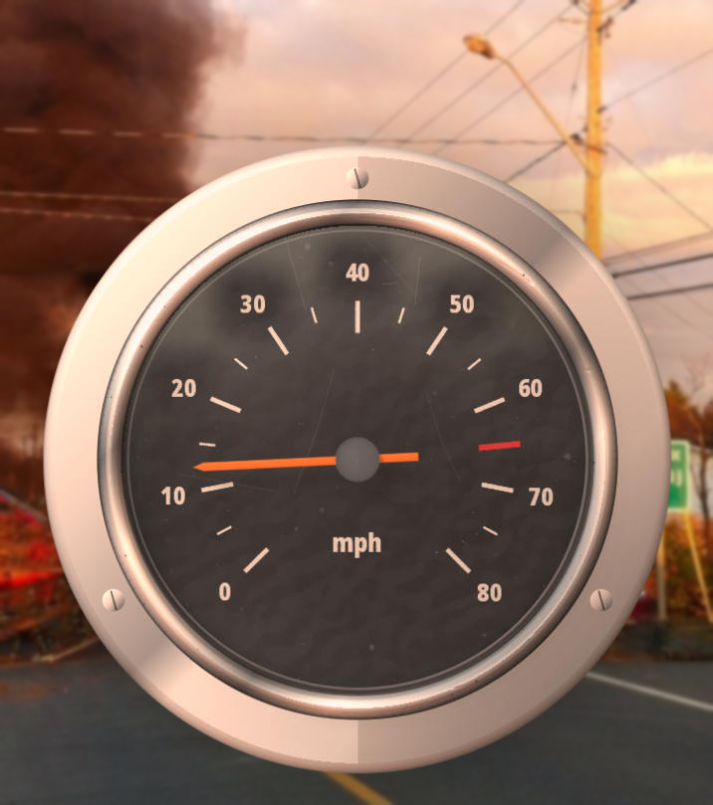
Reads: 12.5 mph
